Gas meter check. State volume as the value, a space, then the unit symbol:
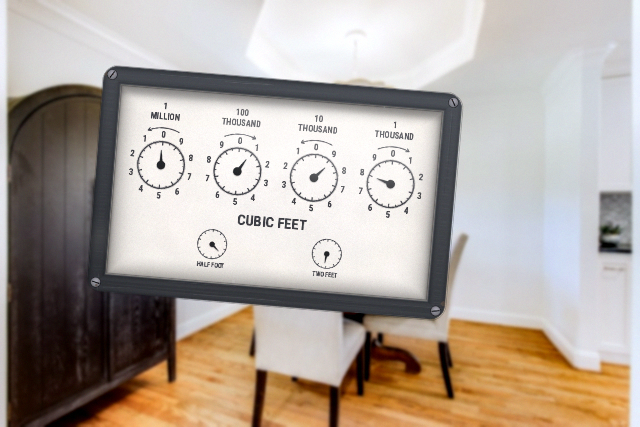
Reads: 8800 ft³
